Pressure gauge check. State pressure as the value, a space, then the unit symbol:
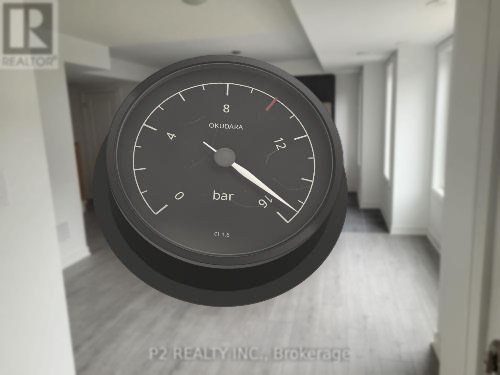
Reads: 15.5 bar
